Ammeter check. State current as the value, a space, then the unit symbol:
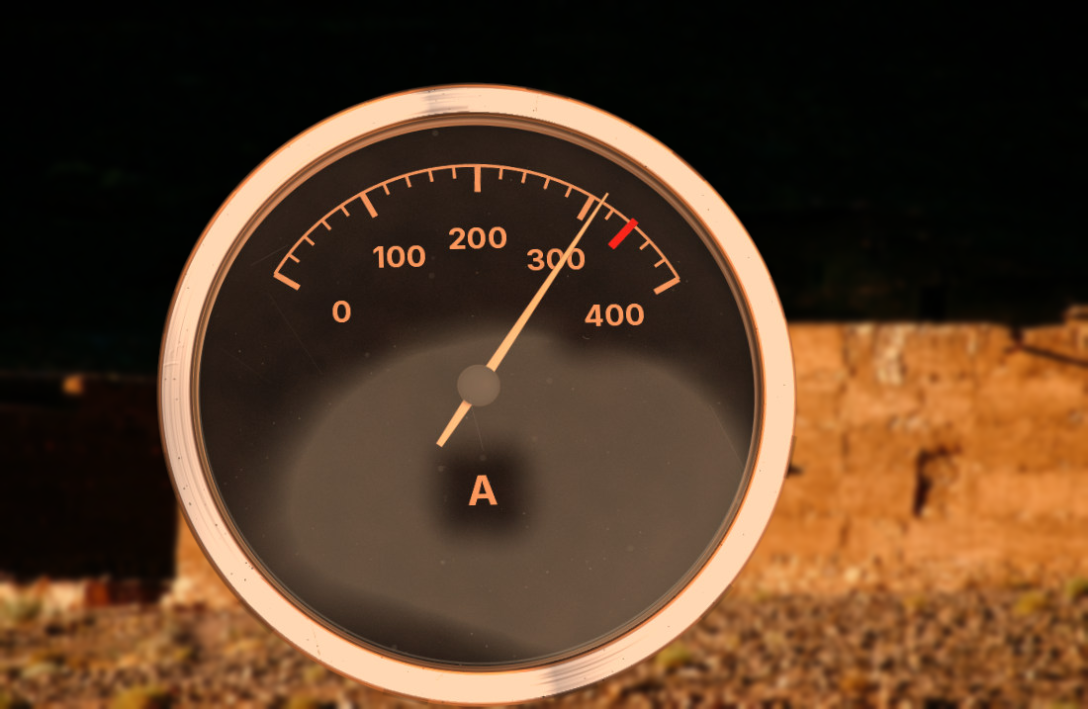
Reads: 310 A
